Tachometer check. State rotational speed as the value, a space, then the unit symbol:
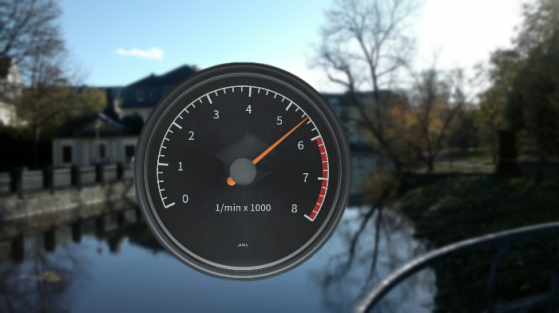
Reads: 5500 rpm
